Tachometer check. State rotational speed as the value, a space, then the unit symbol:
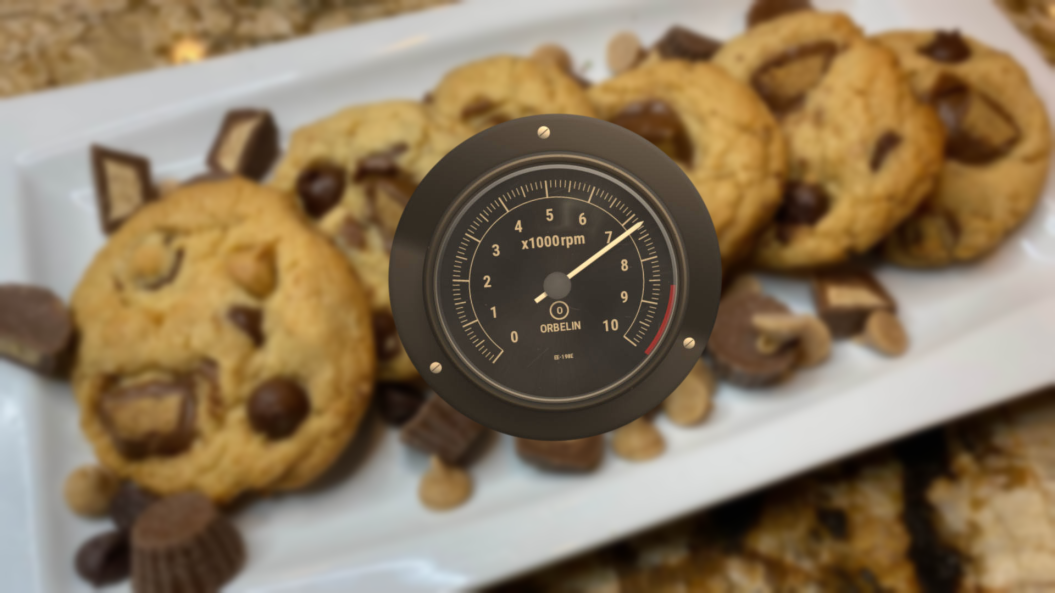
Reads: 7200 rpm
